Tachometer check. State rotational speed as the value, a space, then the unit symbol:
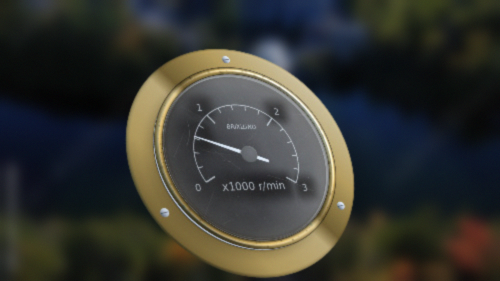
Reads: 600 rpm
